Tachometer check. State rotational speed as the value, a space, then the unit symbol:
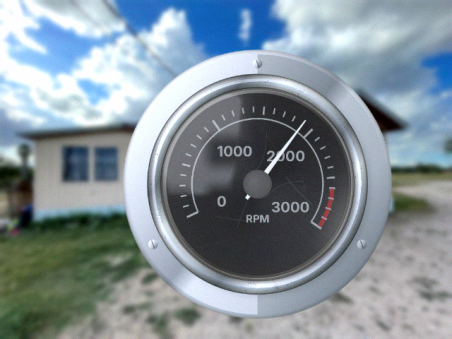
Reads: 1900 rpm
